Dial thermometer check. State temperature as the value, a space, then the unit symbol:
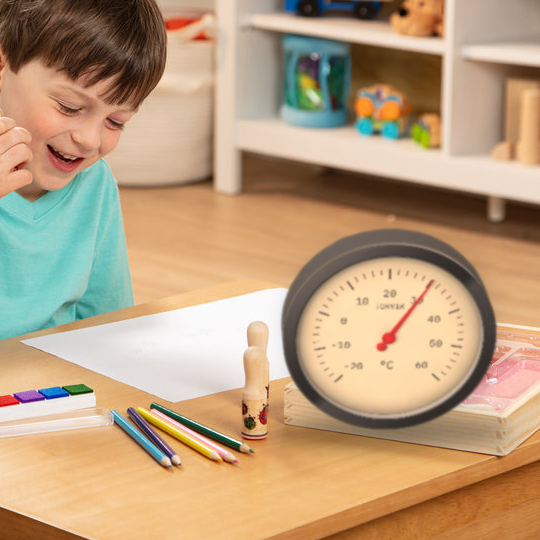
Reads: 30 °C
